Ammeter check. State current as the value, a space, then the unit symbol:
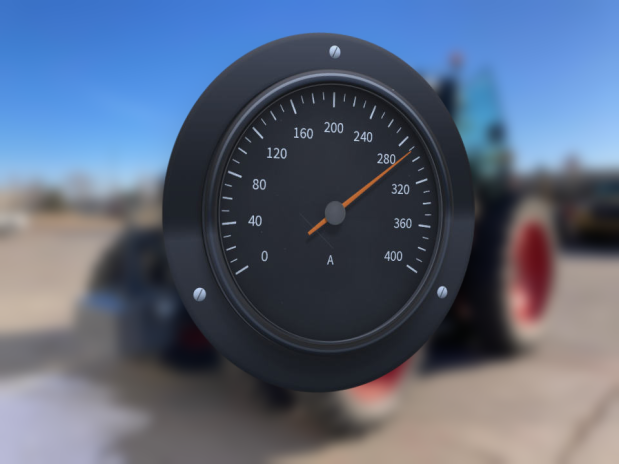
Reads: 290 A
